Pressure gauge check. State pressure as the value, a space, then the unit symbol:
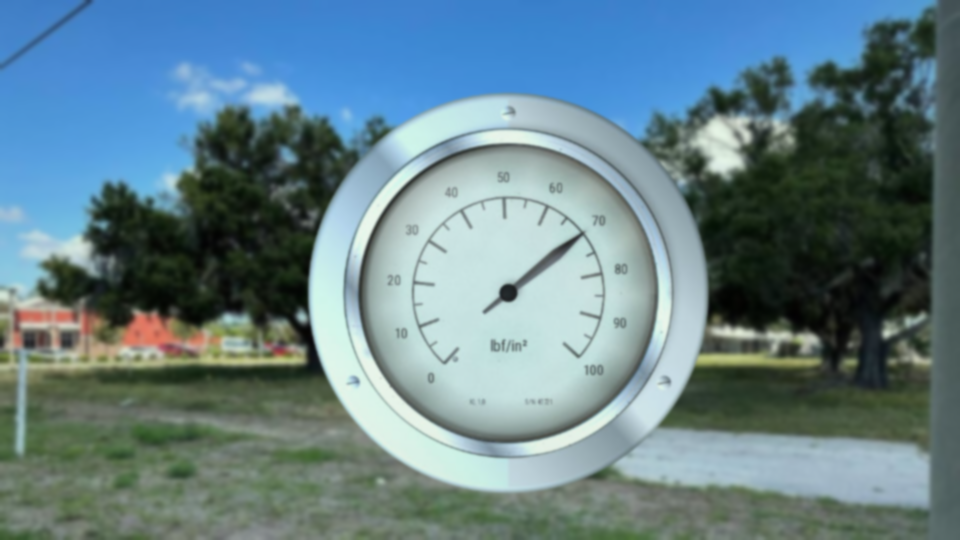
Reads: 70 psi
